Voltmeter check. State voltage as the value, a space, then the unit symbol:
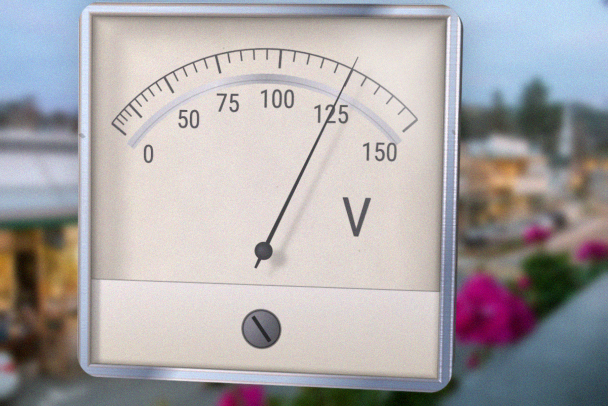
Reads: 125 V
